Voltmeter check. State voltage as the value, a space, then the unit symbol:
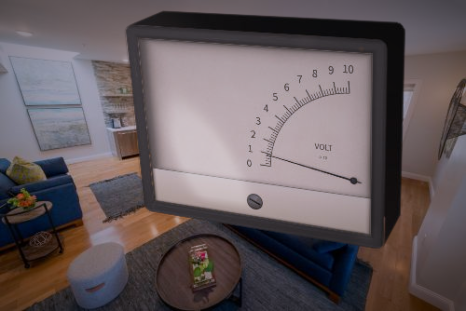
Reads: 1 V
